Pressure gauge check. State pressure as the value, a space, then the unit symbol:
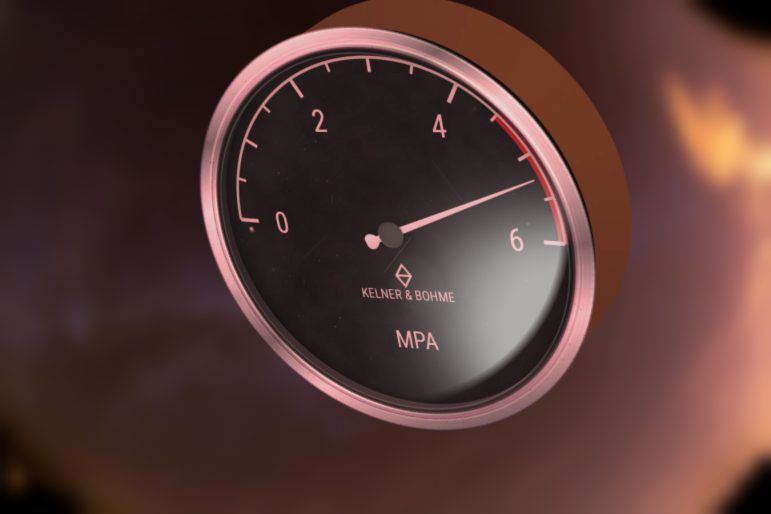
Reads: 5.25 MPa
